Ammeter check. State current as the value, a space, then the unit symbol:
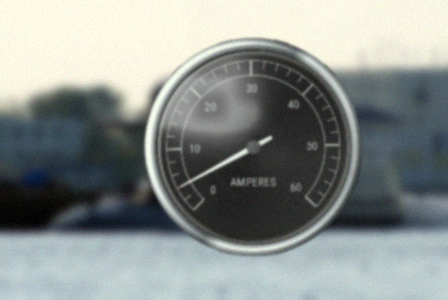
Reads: 4 A
